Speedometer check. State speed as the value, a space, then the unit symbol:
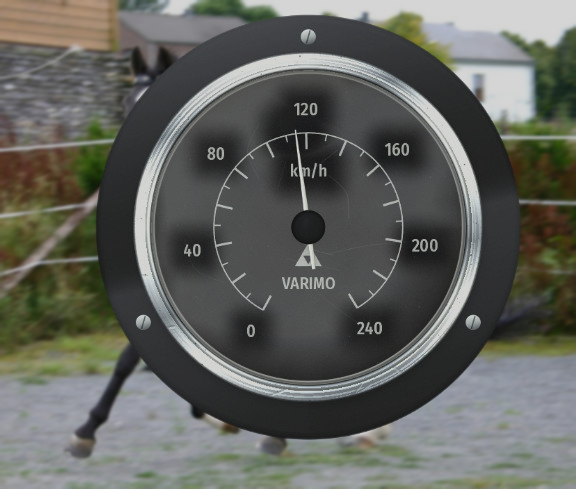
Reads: 115 km/h
